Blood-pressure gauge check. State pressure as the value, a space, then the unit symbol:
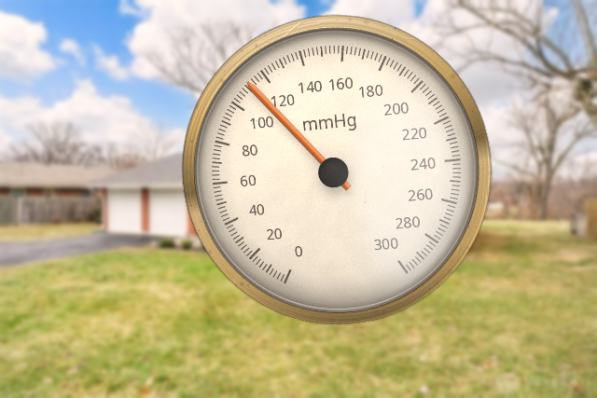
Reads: 112 mmHg
